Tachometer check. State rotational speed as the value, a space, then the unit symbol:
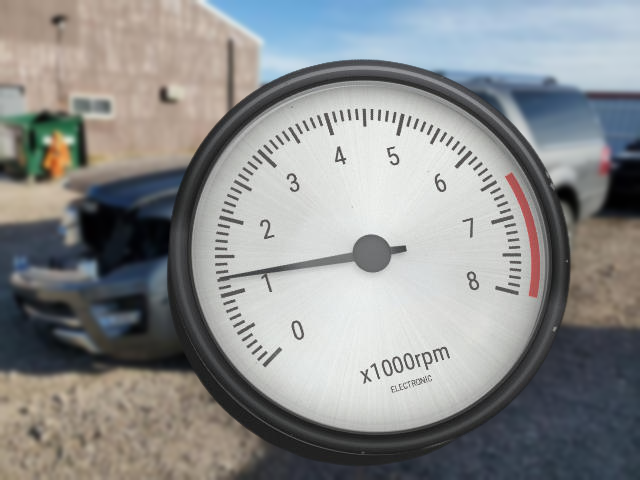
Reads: 1200 rpm
